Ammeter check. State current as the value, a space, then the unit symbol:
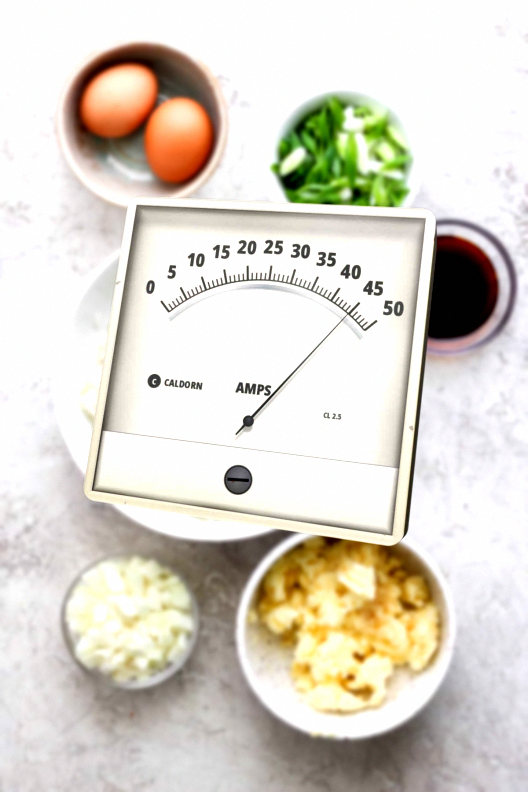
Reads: 45 A
